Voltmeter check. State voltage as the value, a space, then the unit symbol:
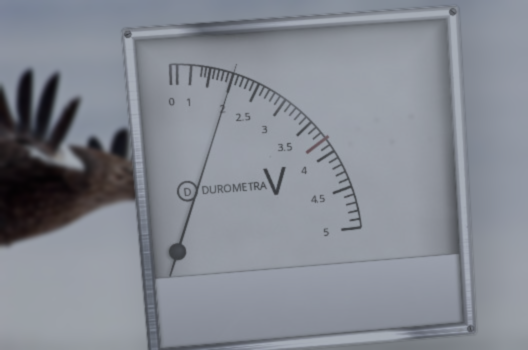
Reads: 2 V
